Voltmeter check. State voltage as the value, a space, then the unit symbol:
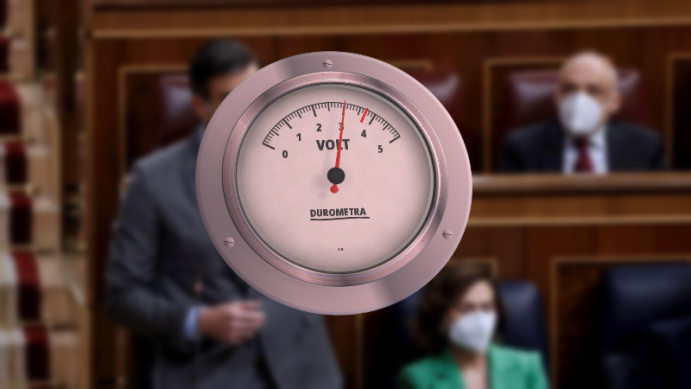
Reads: 3 V
